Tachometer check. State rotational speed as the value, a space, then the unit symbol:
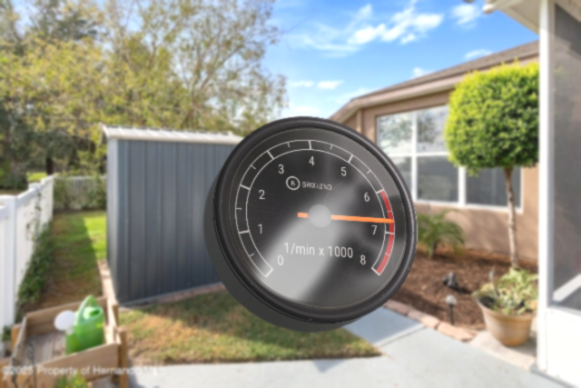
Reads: 6750 rpm
